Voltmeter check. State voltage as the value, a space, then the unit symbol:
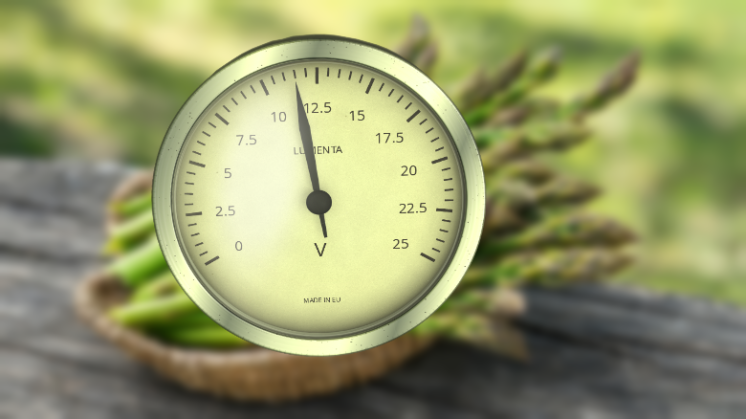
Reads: 11.5 V
